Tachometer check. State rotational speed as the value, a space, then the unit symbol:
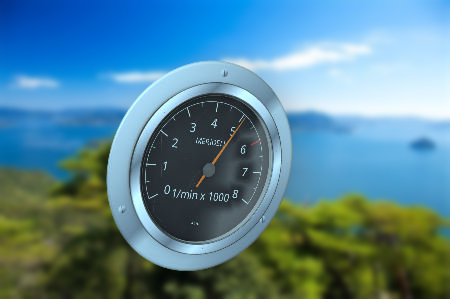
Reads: 5000 rpm
